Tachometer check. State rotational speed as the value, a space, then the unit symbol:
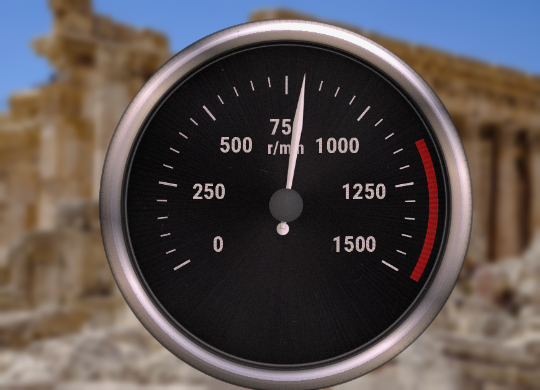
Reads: 800 rpm
